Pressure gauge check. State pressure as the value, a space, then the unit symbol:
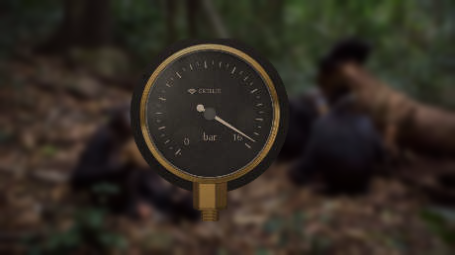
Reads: 15.5 bar
